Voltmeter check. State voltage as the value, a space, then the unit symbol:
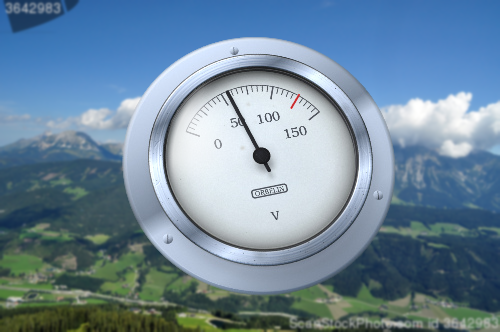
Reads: 55 V
